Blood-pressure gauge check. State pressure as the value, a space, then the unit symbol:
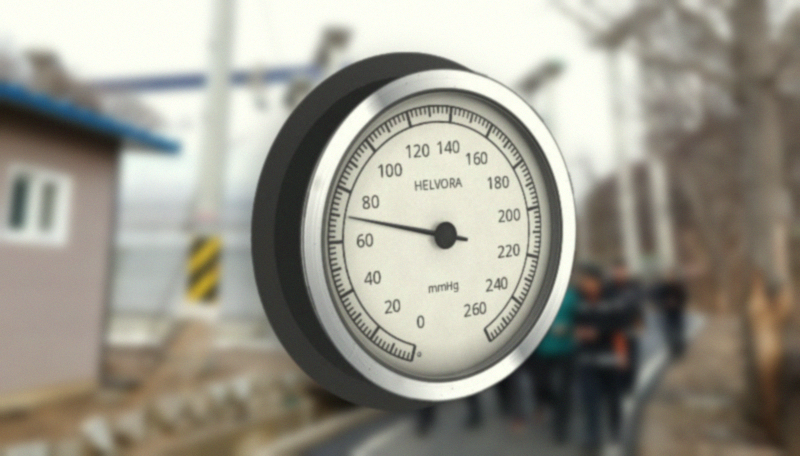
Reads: 70 mmHg
